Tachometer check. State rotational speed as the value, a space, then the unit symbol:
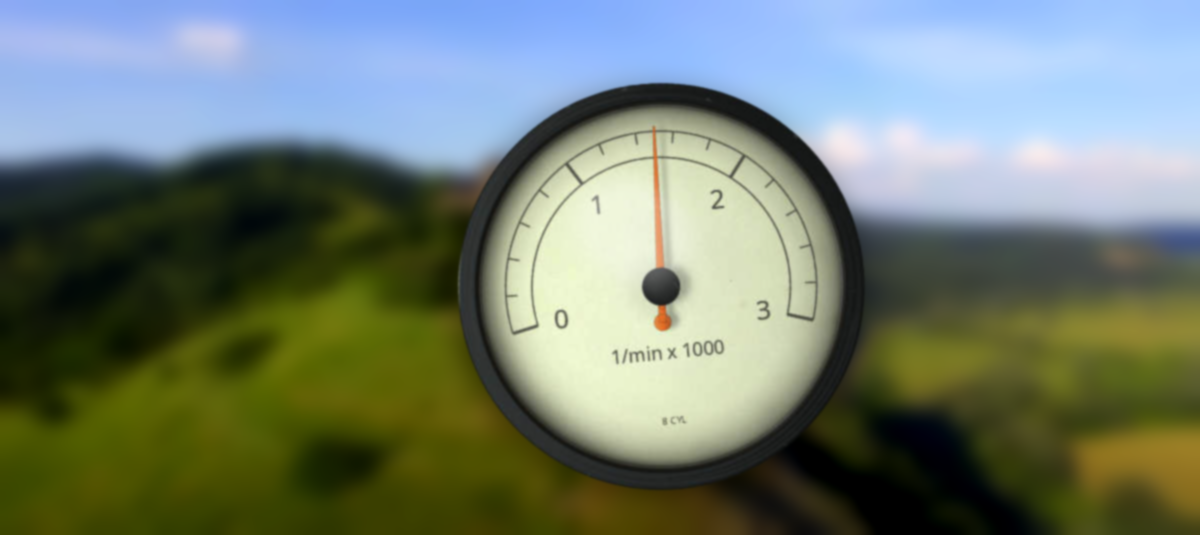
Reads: 1500 rpm
